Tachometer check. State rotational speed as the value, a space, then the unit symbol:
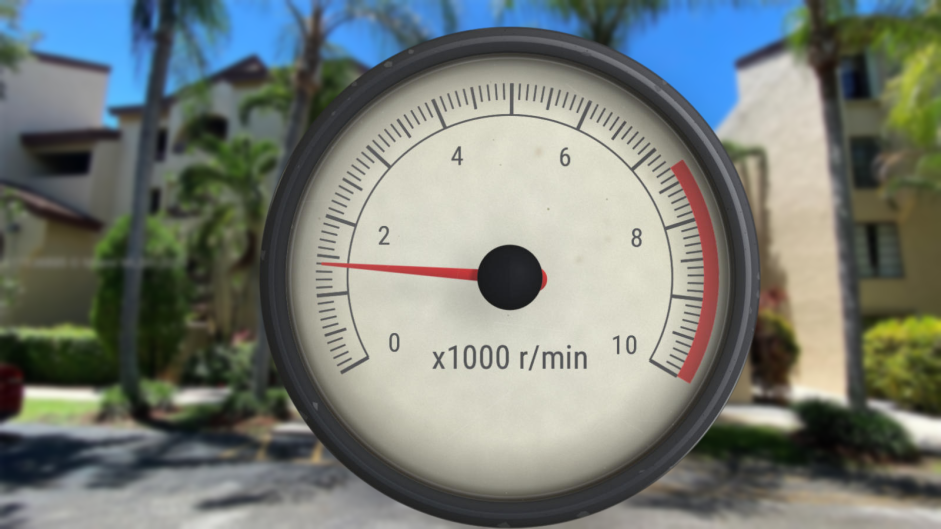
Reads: 1400 rpm
